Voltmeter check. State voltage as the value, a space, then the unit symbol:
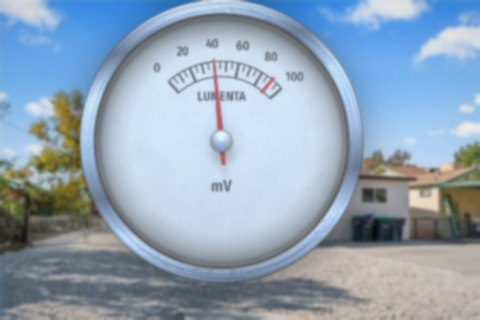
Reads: 40 mV
